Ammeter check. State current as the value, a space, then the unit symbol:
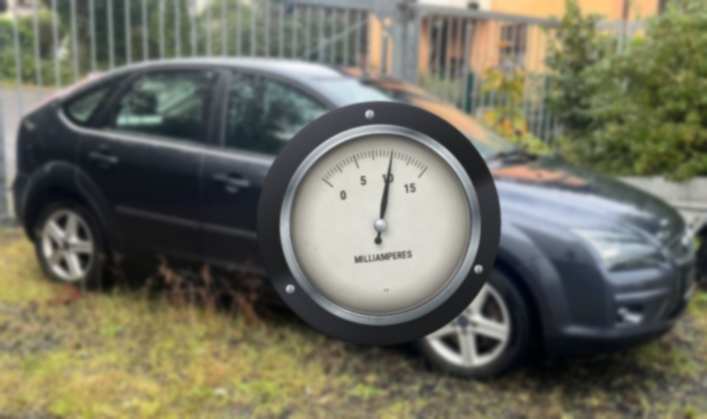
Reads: 10 mA
